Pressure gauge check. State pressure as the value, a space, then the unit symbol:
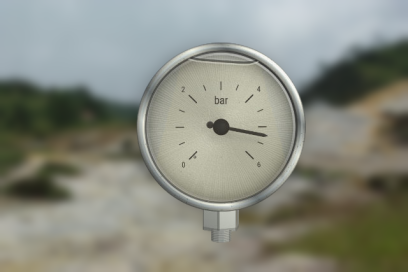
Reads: 5.25 bar
